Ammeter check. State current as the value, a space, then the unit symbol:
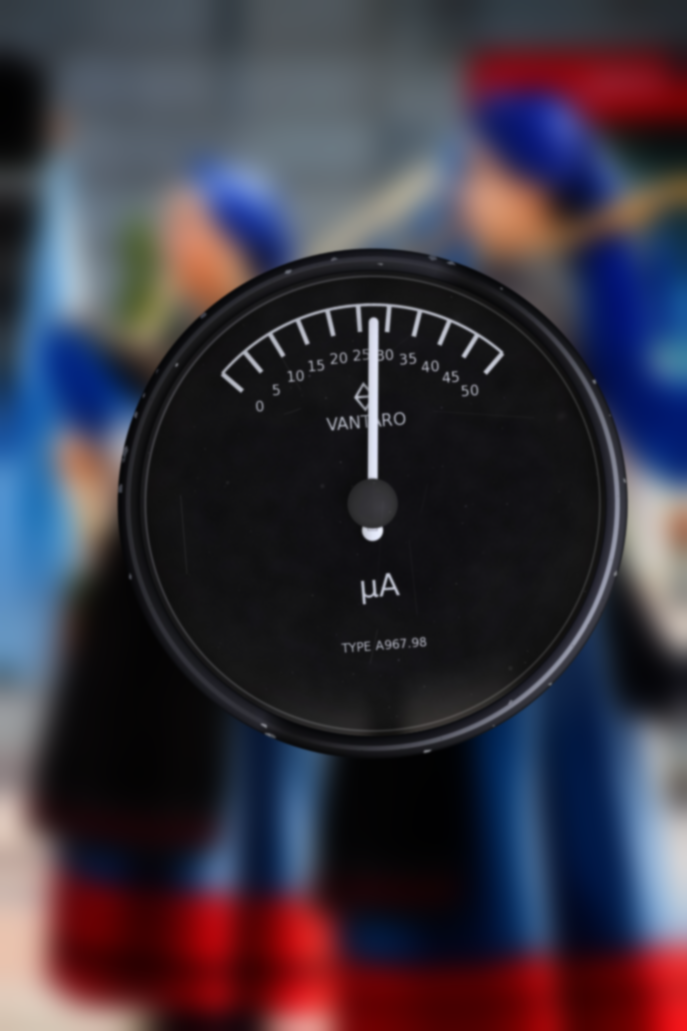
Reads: 27.5 µA
